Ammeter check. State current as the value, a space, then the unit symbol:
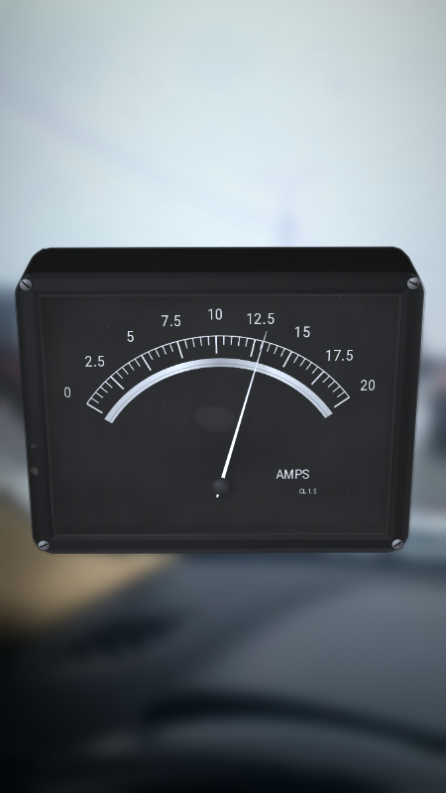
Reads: 13 A
